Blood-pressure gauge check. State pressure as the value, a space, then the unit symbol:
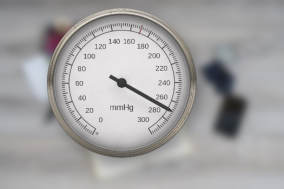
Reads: 270 mmHg
